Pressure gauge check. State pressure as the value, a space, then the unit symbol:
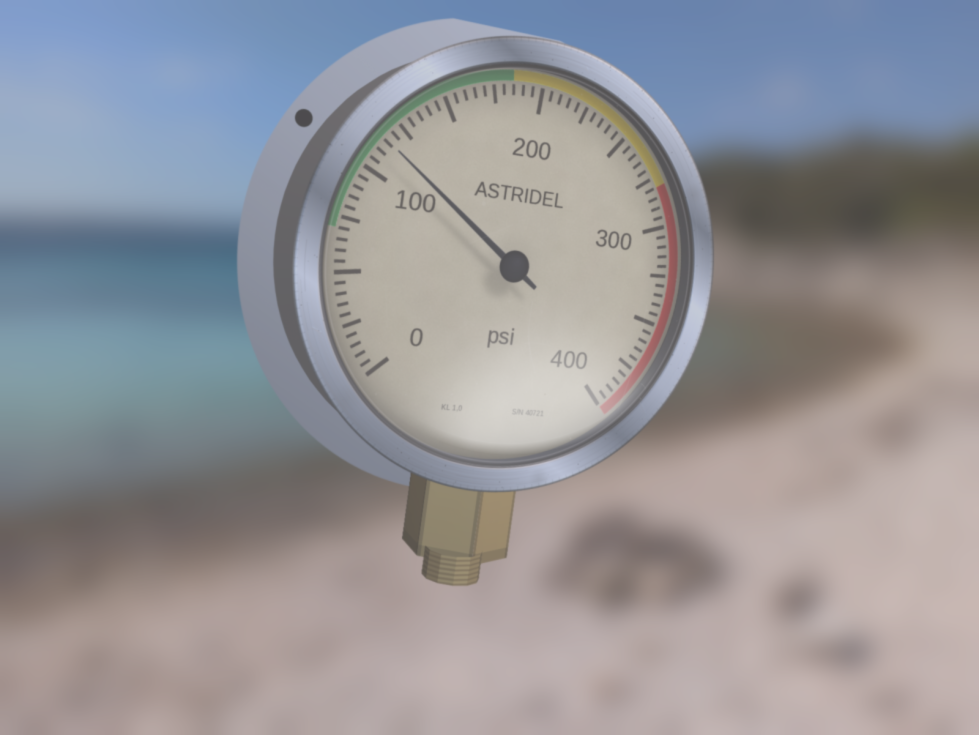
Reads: 115 psi
